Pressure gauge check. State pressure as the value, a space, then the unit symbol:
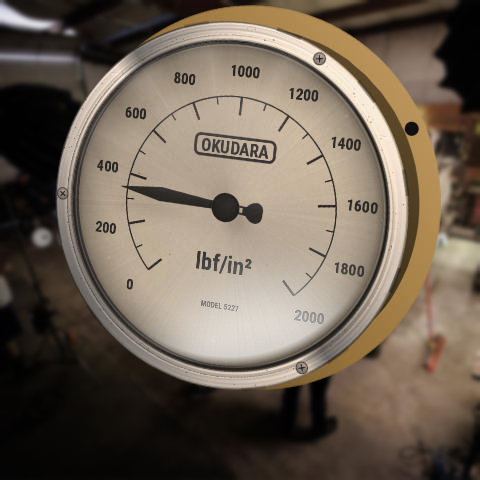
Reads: 350 psi
